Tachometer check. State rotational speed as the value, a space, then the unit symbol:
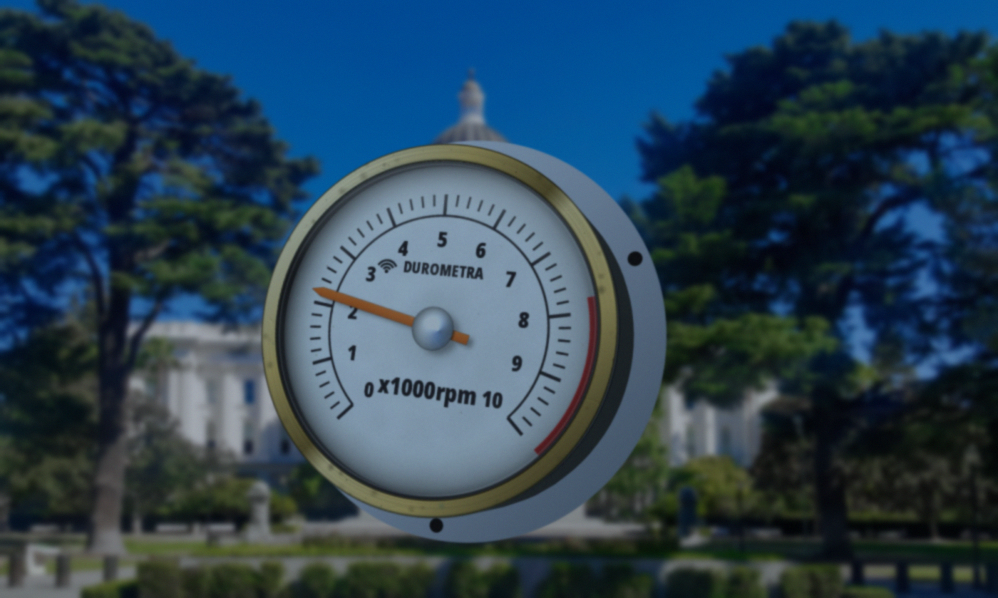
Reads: 2200 rpm
